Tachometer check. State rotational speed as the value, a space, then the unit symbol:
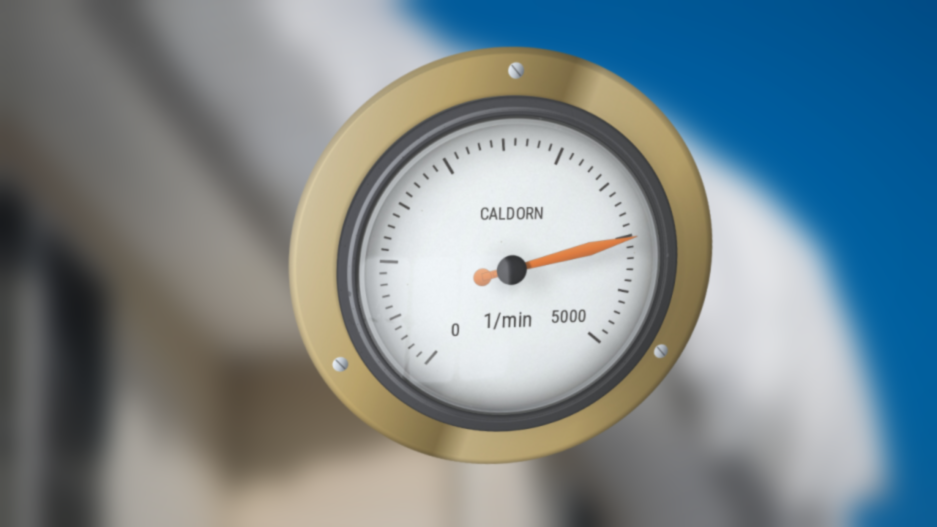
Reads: 4000 rpm
